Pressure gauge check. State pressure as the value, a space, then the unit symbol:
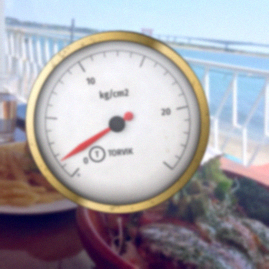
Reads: 1.5 kg/cm²
